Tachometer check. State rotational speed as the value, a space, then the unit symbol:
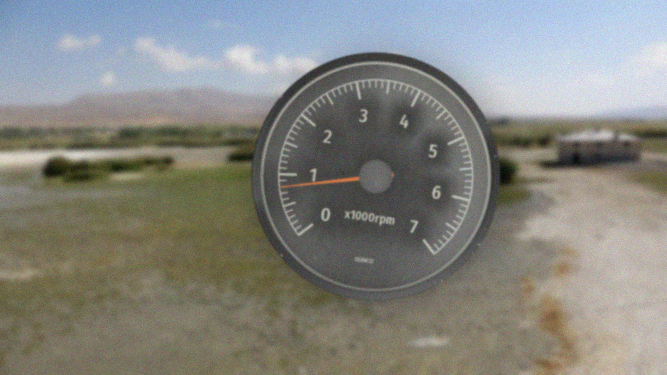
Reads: 800 rpm
